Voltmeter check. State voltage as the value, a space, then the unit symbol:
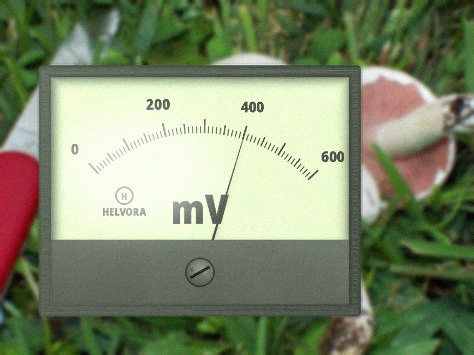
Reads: 400 mV
